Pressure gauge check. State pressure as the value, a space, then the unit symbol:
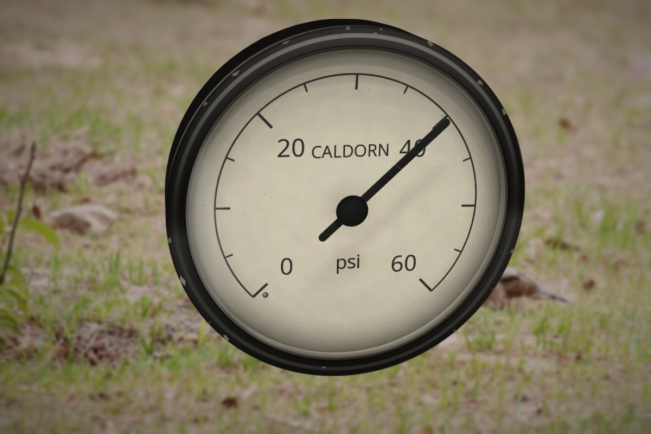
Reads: 40 psi
